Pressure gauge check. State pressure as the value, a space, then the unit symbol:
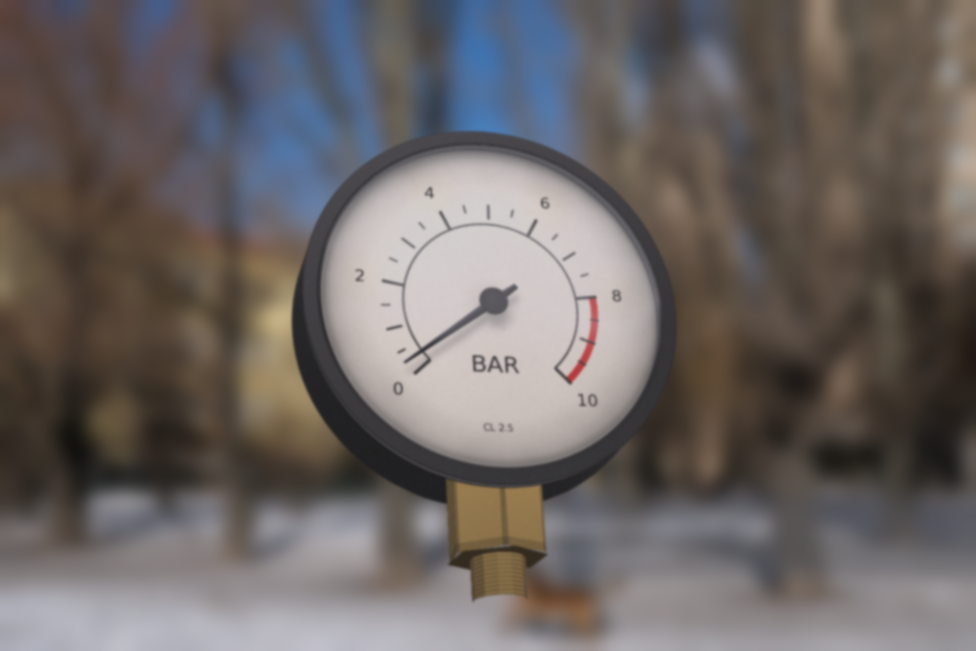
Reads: 0.25 bar
